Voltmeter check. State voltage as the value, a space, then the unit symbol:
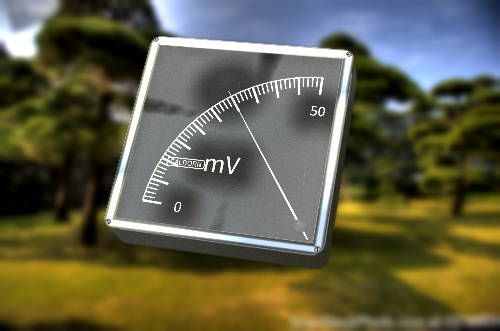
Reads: 30 mV
